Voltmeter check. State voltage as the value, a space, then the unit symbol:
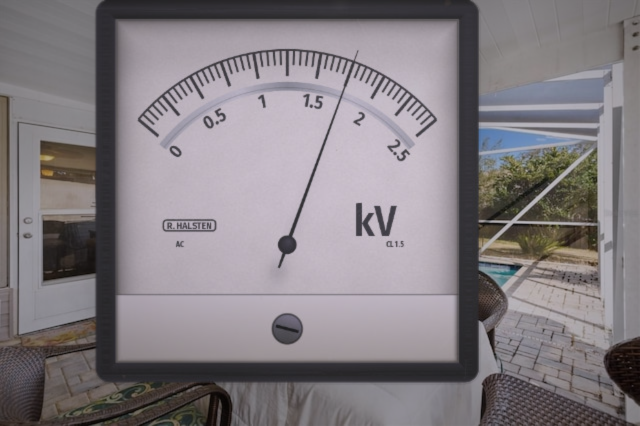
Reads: 1.75 kV
